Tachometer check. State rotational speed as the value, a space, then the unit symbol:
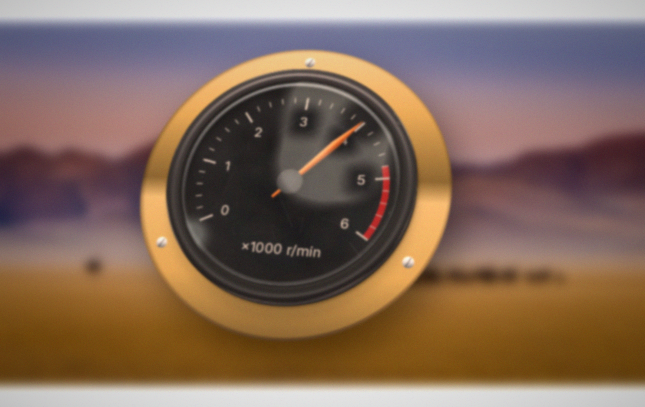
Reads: 4000 rpm
